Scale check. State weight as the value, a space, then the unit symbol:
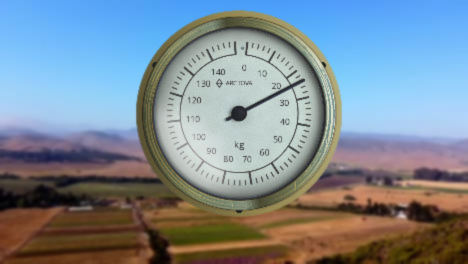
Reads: 24 kg
